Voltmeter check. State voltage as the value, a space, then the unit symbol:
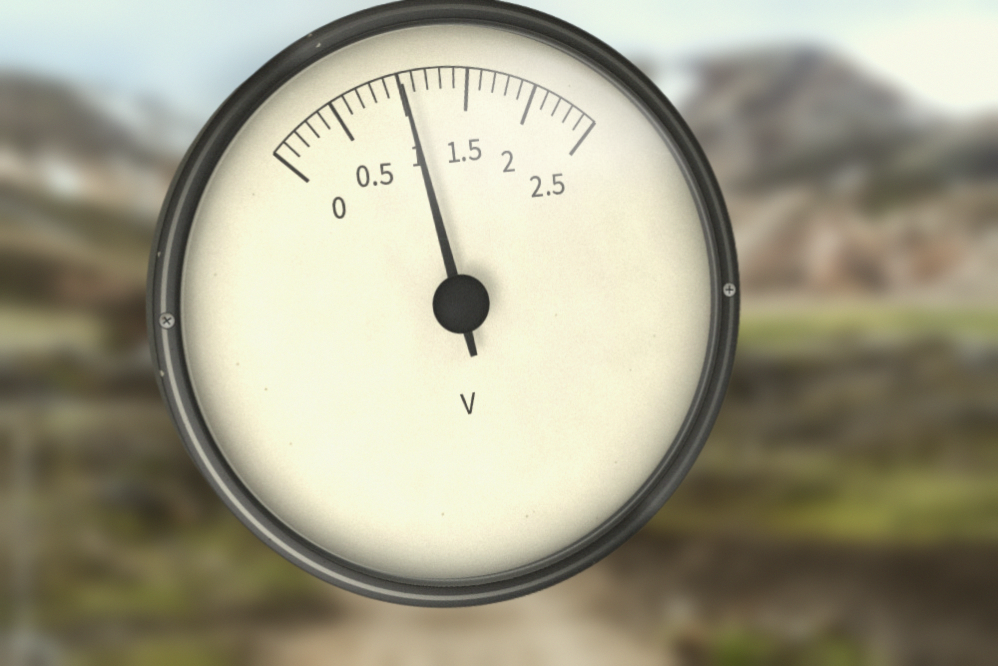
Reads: 1 V
